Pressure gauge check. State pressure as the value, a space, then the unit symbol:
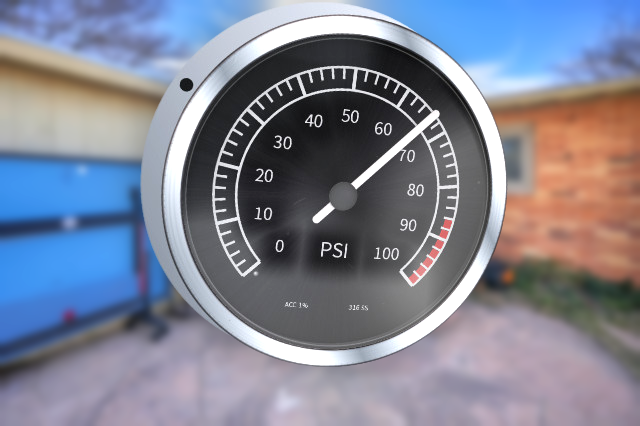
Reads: 66 psi
